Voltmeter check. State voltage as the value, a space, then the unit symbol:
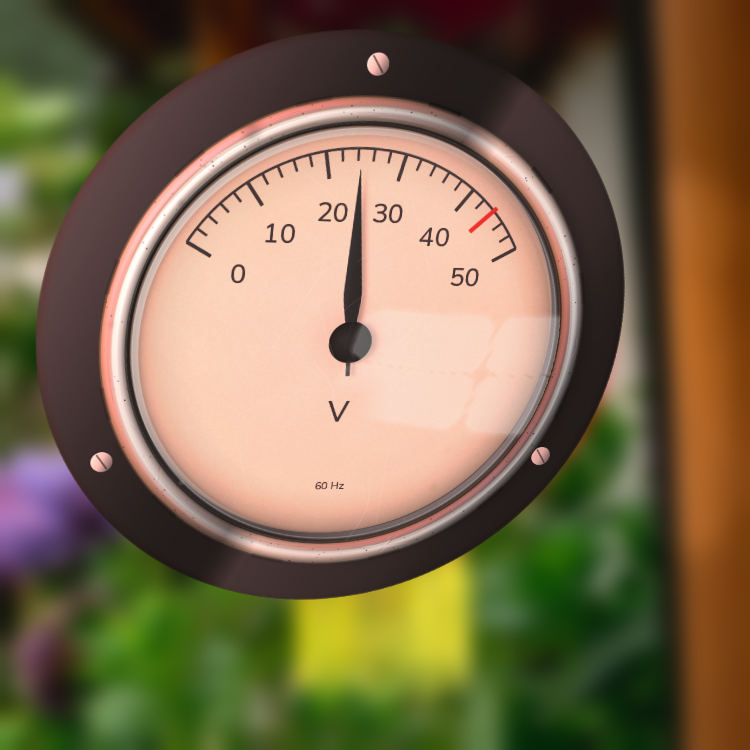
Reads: 24 V
